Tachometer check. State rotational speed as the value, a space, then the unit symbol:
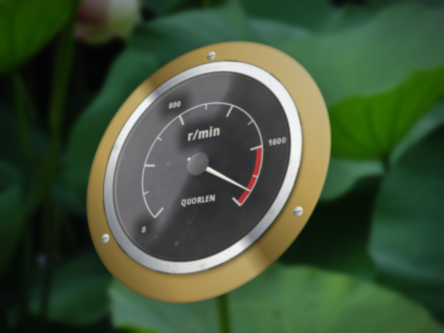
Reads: 1900 rpm
